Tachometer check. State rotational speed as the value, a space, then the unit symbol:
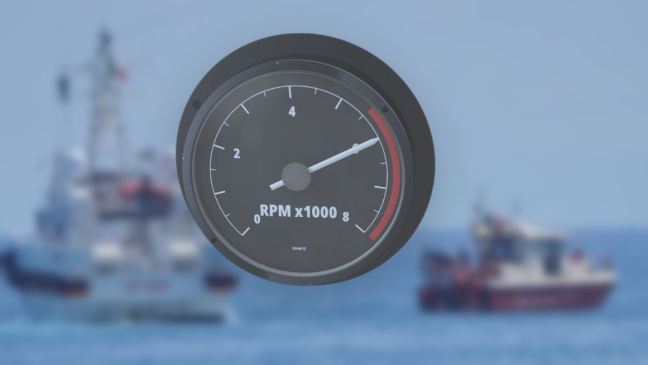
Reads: 6000 rpm
